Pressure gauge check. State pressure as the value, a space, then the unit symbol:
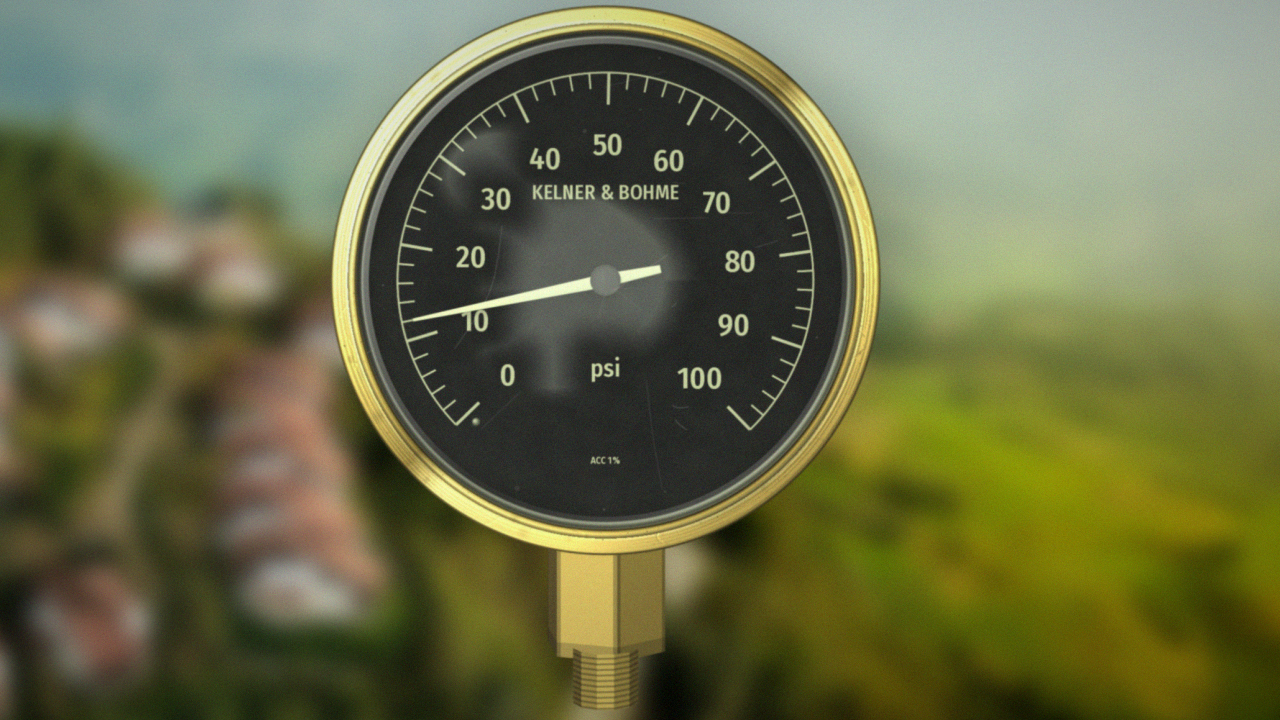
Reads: 12 psi
